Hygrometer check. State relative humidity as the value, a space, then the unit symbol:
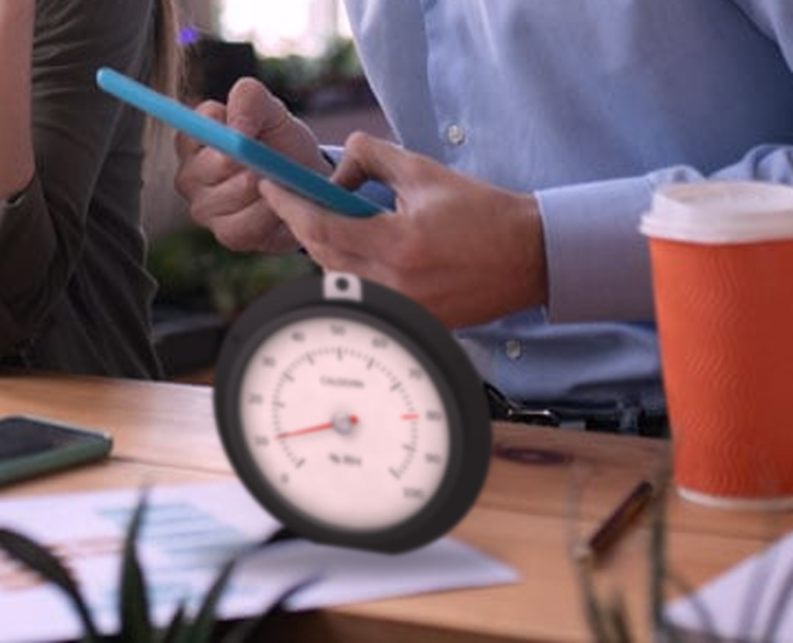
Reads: 10 %
